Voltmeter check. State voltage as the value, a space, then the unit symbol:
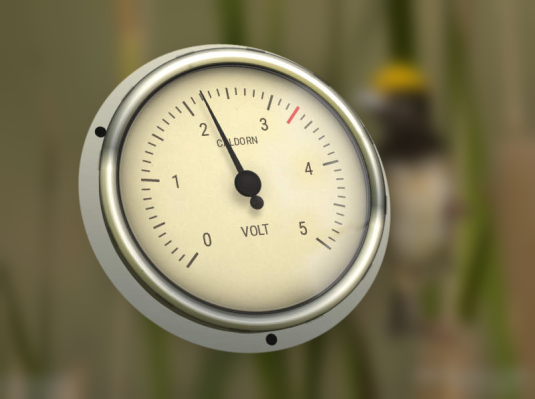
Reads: 2.2 V
